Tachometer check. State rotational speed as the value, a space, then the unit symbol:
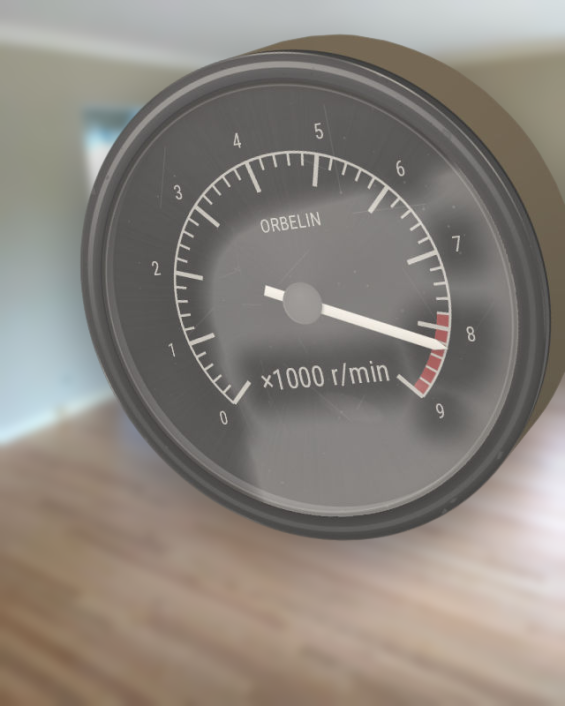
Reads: 8200 rpm
